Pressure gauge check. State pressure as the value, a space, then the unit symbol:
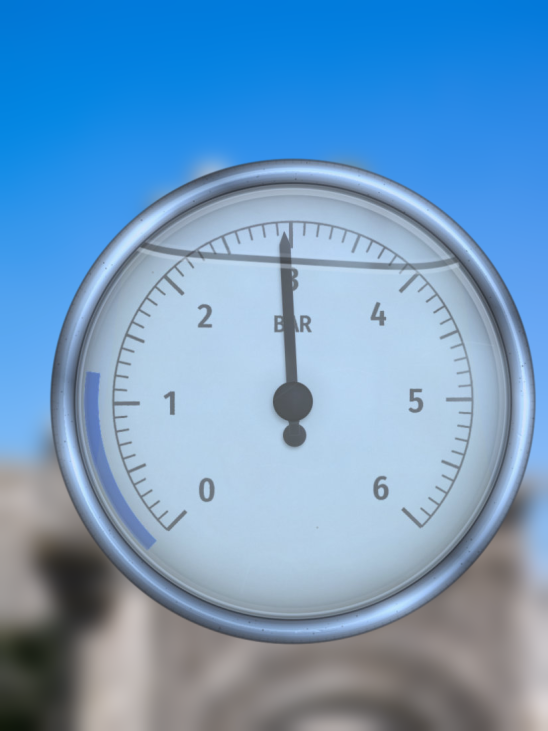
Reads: 2.95 bar
